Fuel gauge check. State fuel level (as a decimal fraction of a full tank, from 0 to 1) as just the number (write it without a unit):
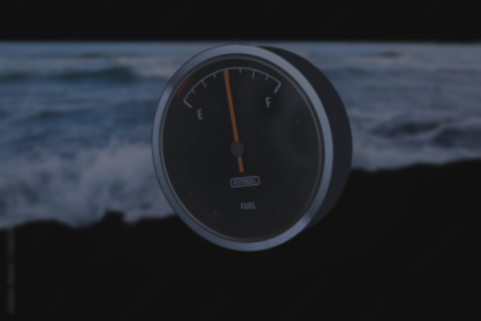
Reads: 0.5
